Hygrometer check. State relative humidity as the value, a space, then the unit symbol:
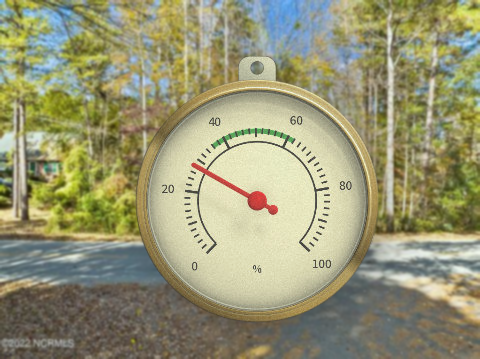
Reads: 28 %
